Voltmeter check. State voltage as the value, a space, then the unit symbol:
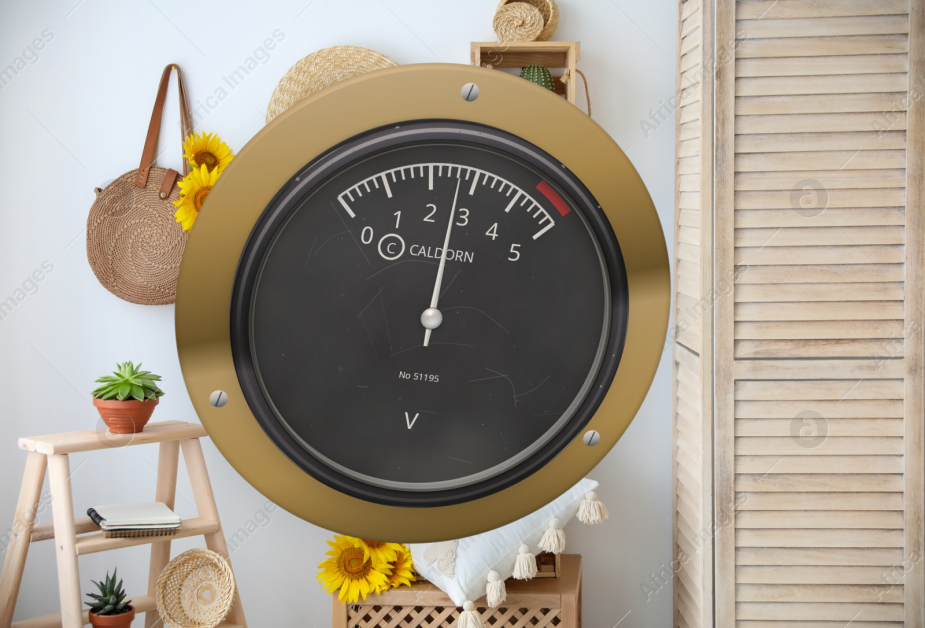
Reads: 2.6 V
